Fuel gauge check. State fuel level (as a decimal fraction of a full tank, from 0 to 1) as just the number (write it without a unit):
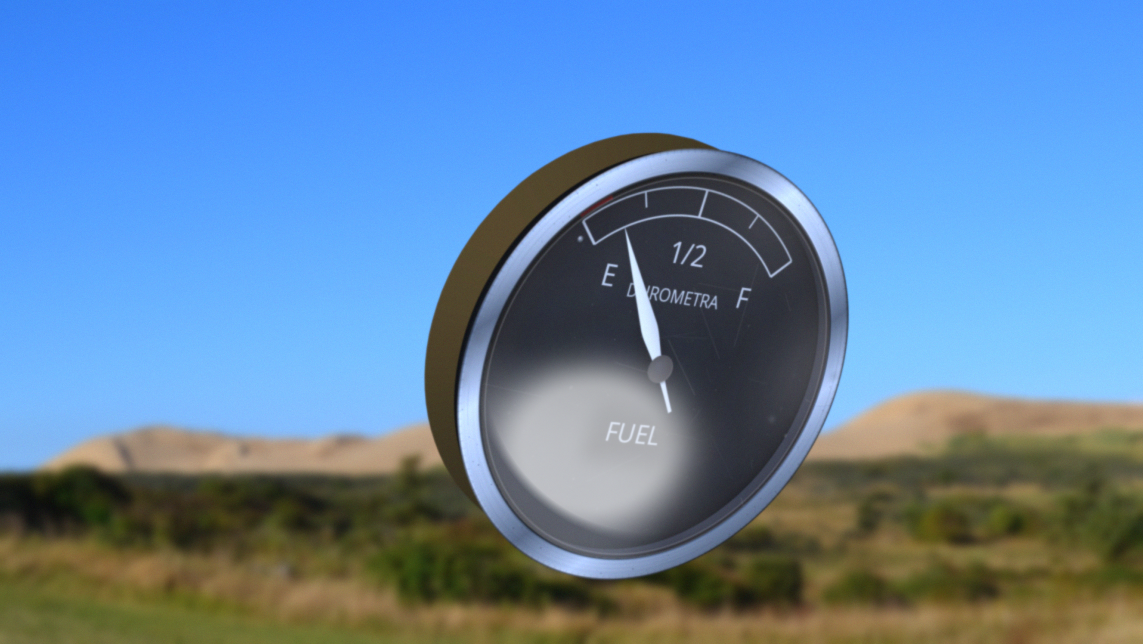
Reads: 0.125
